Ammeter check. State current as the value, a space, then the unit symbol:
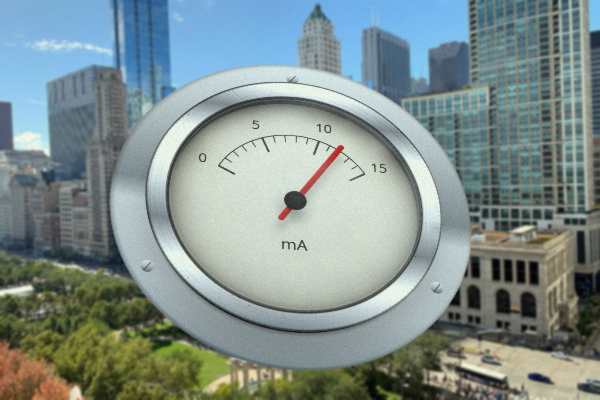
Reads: 12 mA
